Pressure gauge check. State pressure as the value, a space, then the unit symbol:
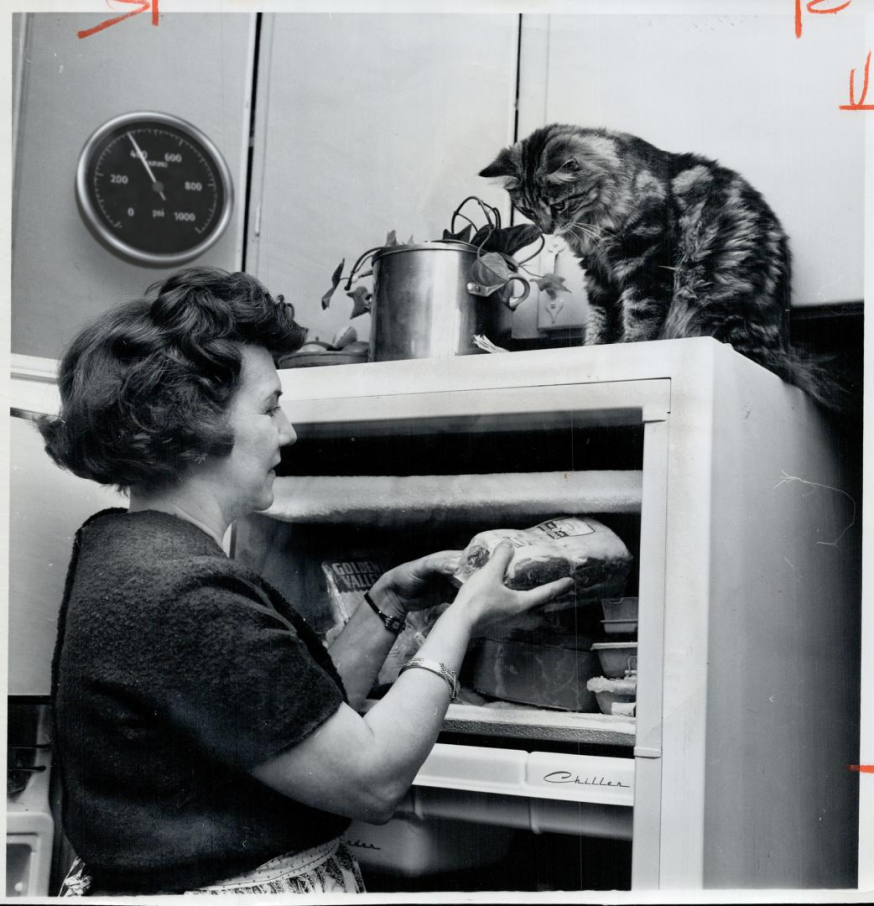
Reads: 400 psi
